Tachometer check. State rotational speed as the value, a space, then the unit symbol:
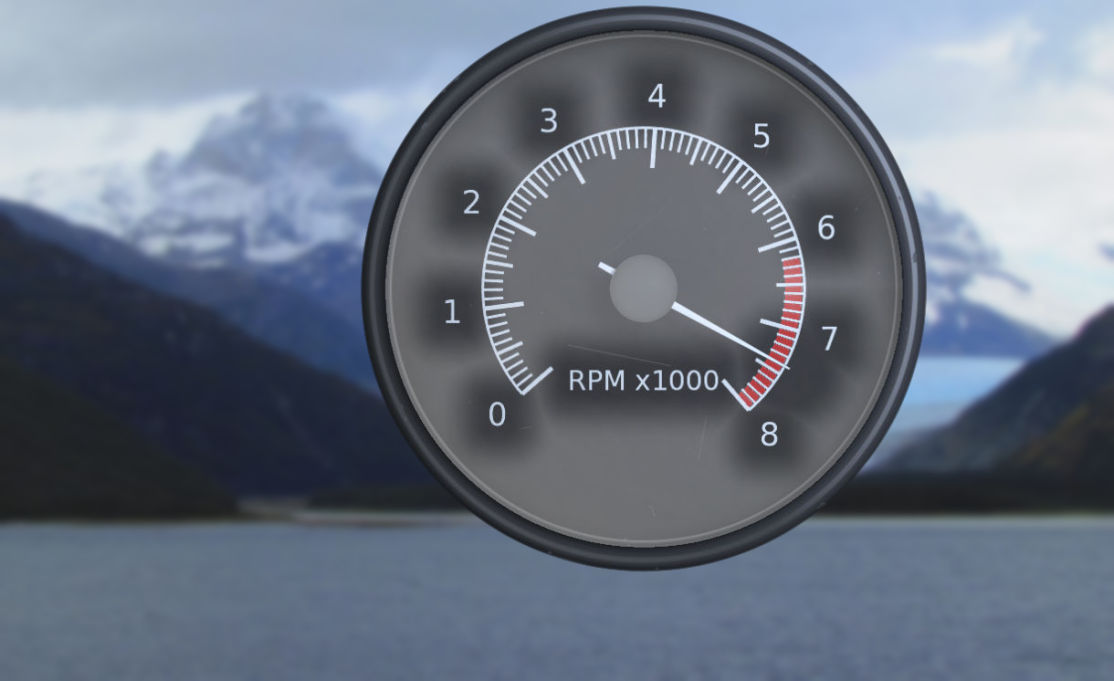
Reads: 7400 rpm
